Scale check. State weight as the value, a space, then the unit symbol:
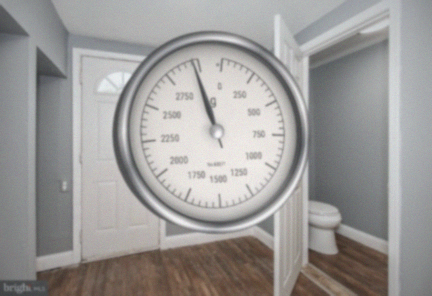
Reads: 2950 g
